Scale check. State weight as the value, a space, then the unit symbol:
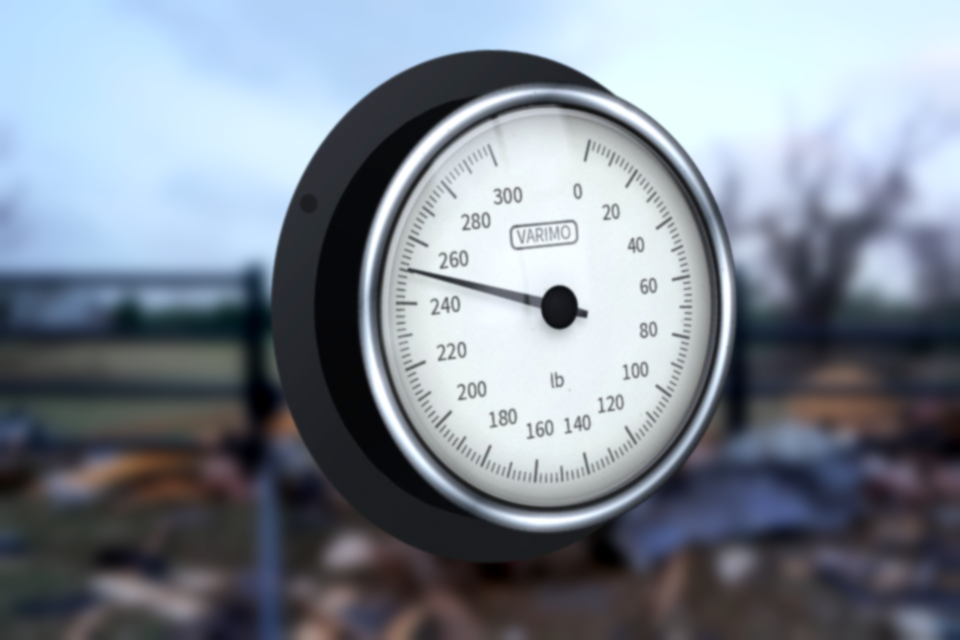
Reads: 250 lb
